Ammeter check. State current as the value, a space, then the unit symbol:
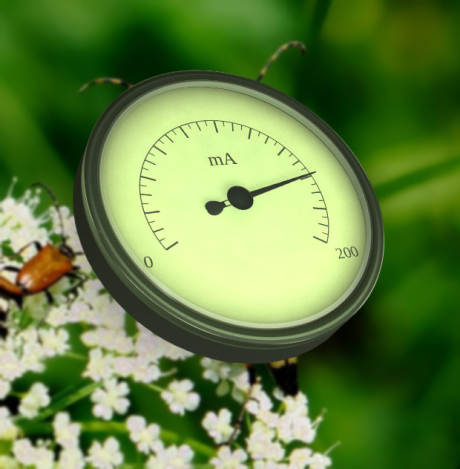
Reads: 160 mA
